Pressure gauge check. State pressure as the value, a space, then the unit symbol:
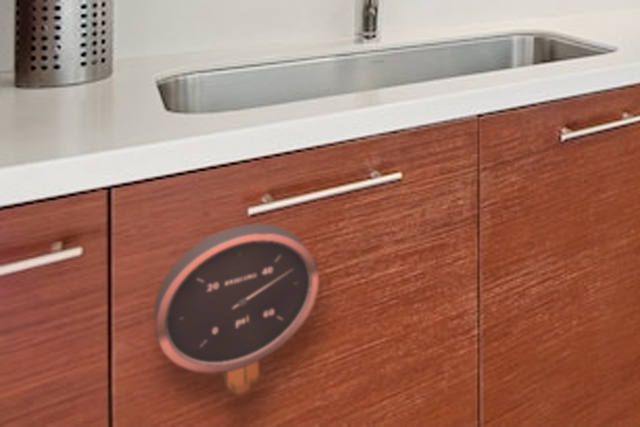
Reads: 45 psi
